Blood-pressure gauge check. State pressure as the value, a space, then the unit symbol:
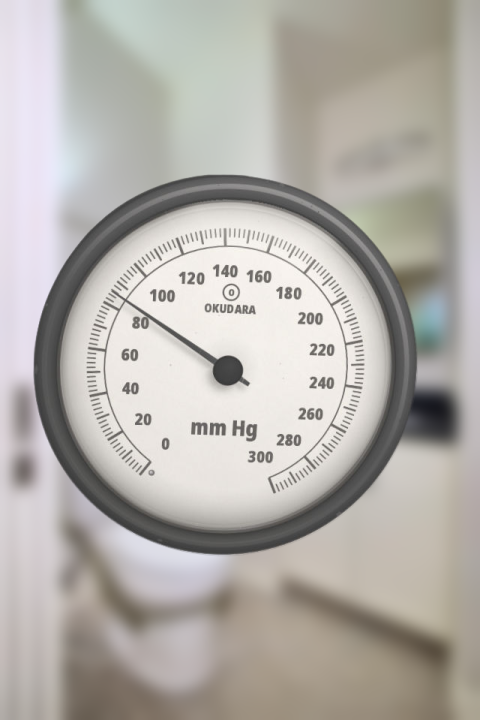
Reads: 86 mmHg
